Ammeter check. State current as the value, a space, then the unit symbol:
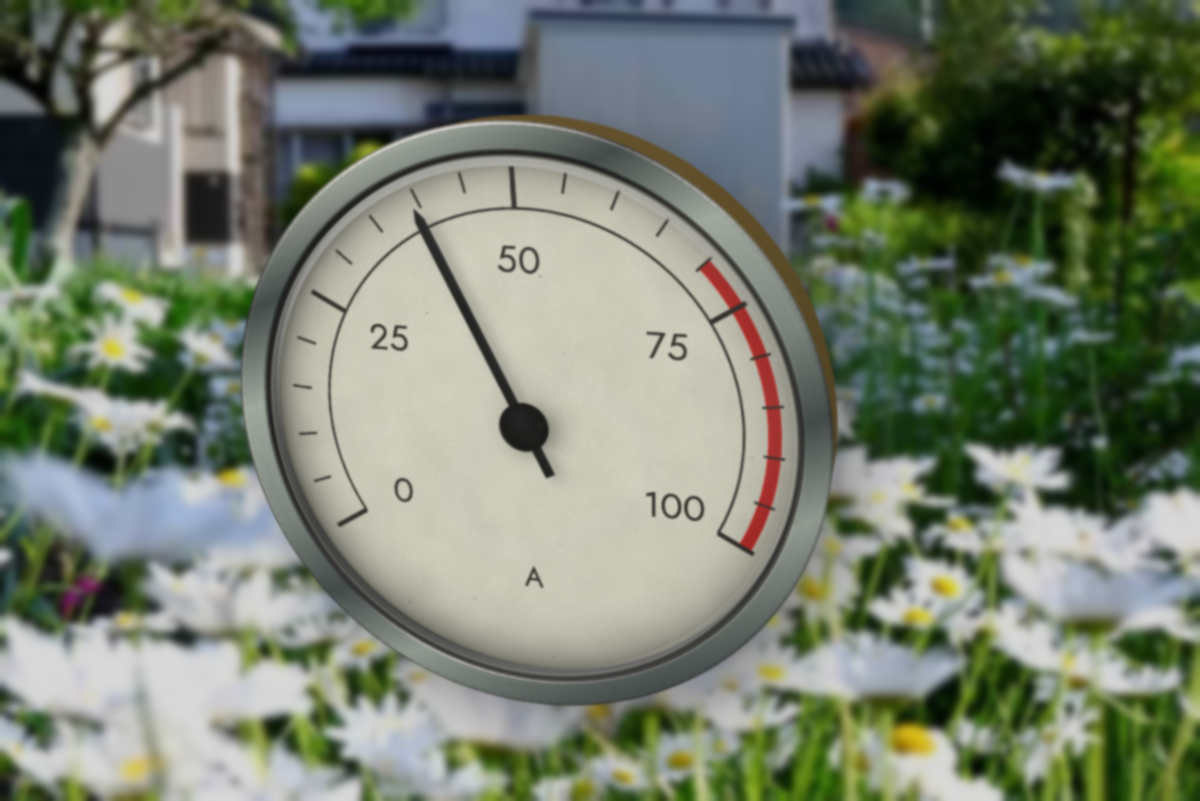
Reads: 40 A
